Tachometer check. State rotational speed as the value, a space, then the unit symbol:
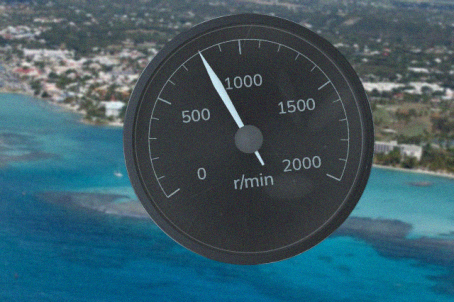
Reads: 800 rpm
